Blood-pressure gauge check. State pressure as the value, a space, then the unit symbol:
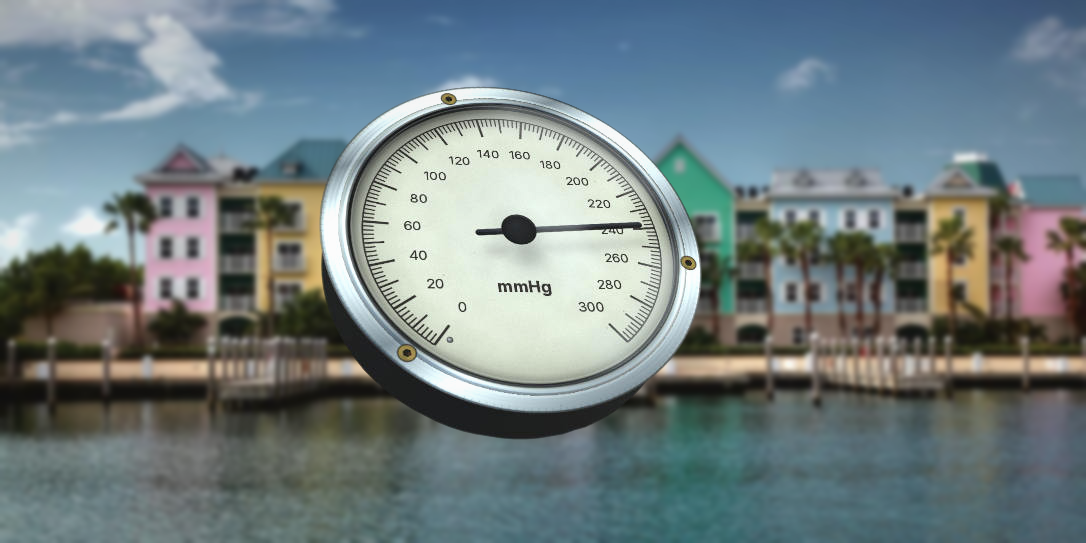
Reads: 240 mmHg
